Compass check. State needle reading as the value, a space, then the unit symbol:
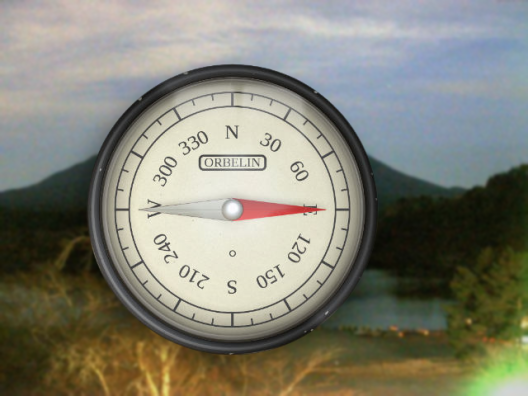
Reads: 90 °
